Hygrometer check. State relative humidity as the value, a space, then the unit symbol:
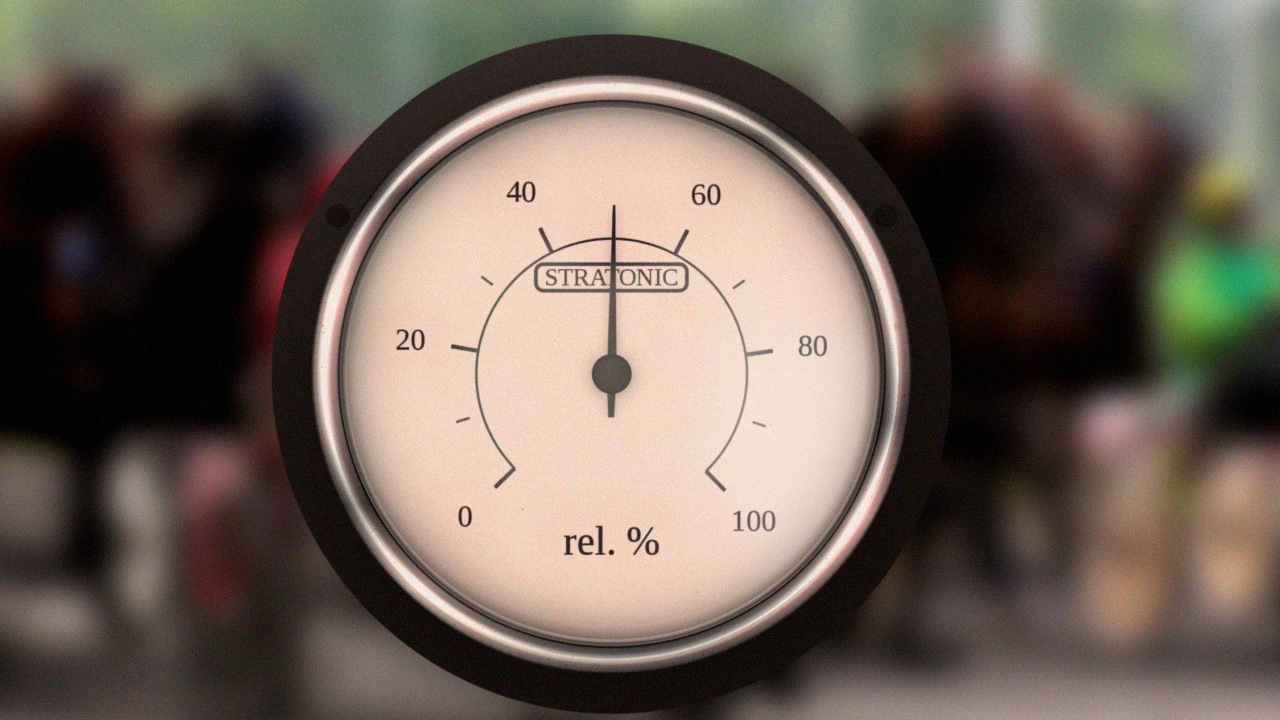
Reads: 50 %
